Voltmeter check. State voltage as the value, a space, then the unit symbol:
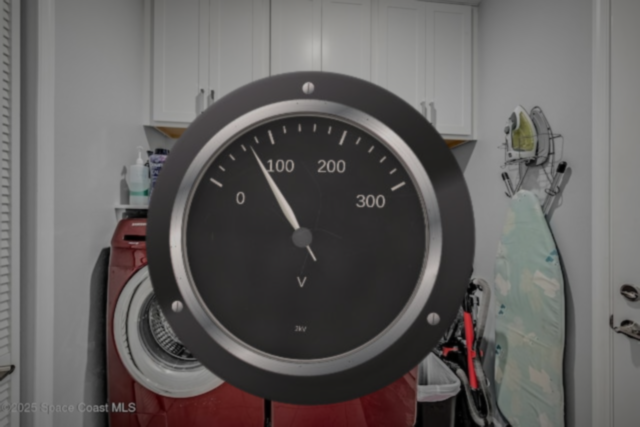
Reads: 70 V
